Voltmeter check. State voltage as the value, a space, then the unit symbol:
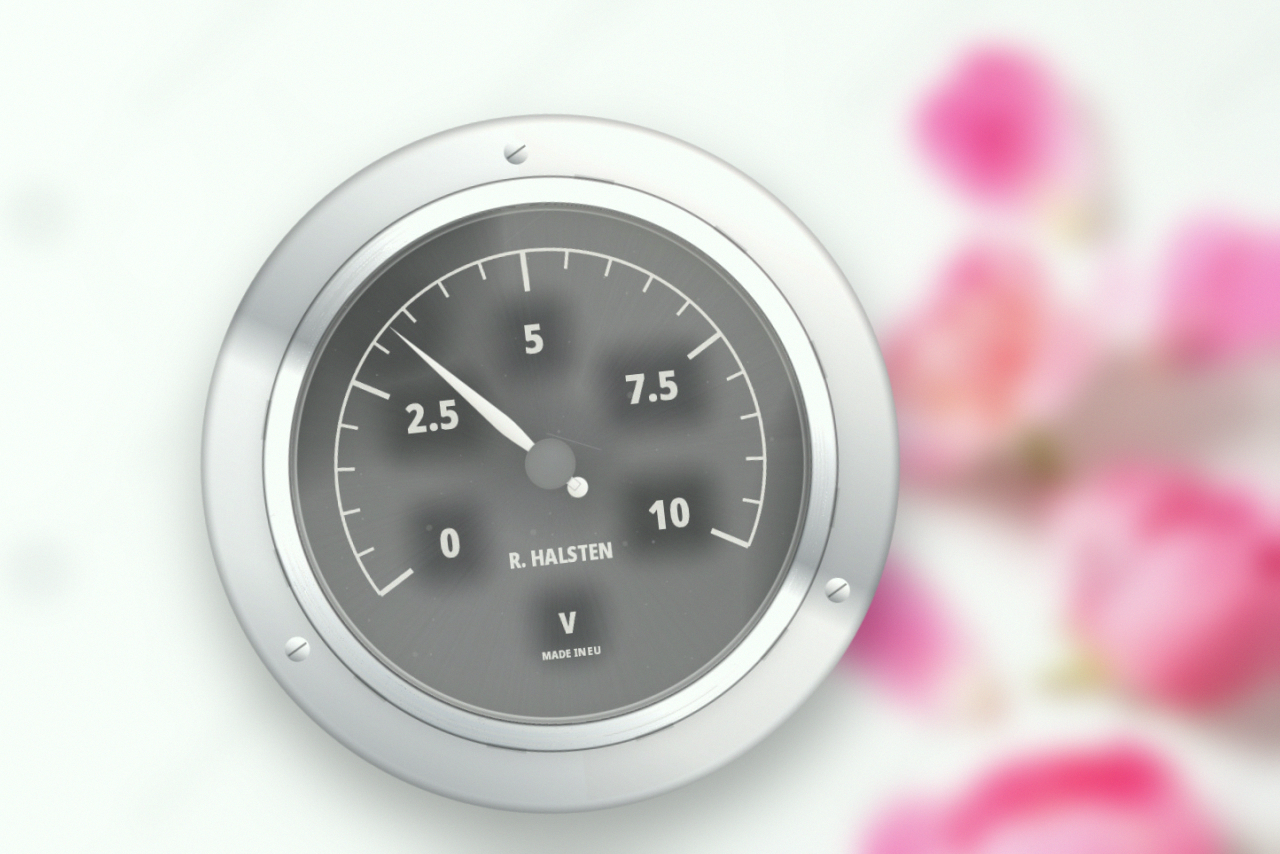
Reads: 3.25 V
